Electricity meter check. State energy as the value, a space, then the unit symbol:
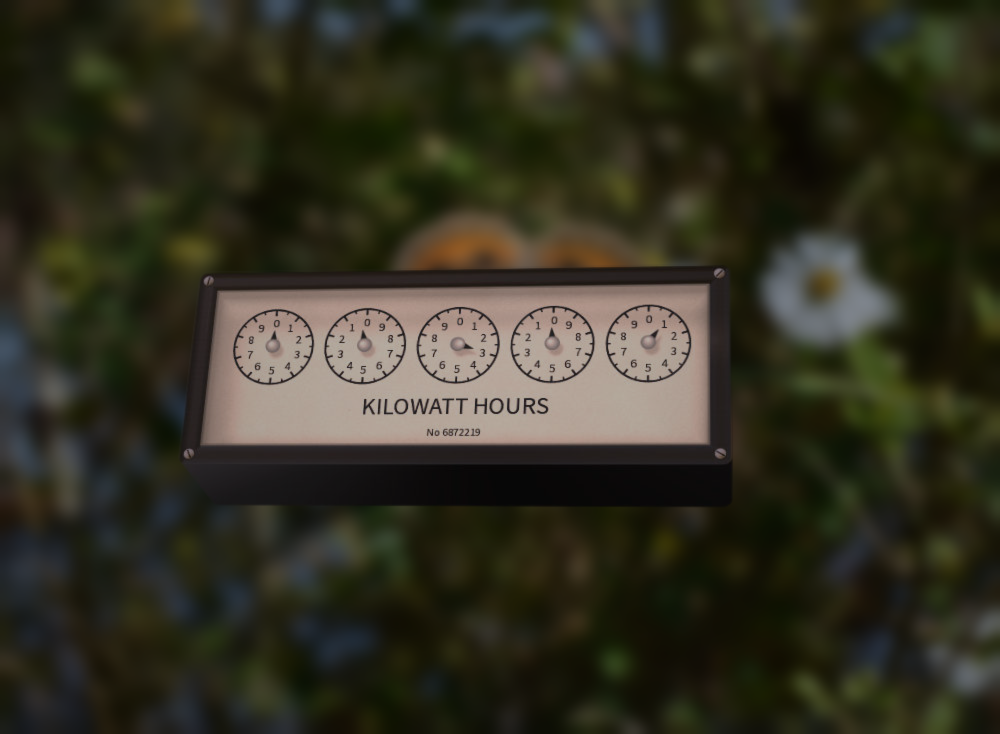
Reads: 301 kWh
